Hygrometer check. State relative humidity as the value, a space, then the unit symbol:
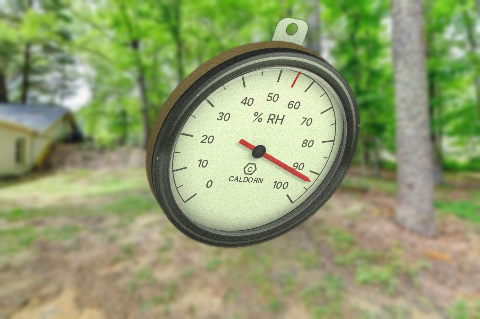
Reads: 92.5 %
